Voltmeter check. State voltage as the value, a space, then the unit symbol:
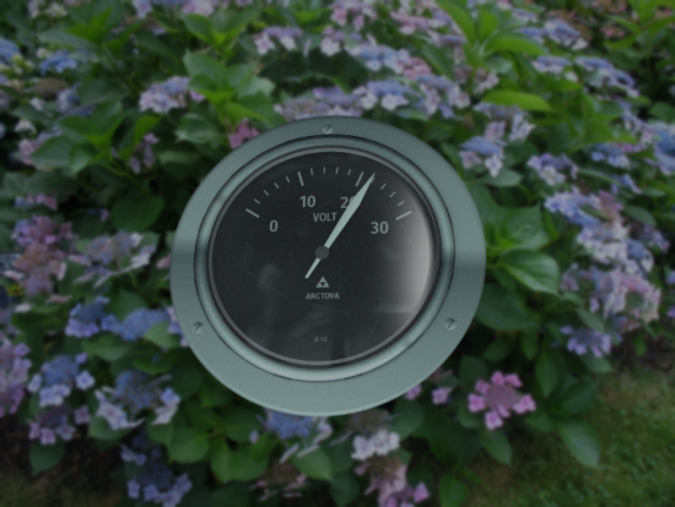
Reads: 22 V
